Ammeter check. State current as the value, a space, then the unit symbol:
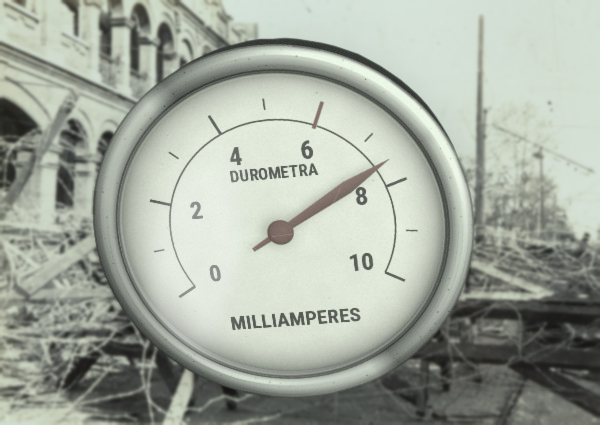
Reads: 7.5 mA
